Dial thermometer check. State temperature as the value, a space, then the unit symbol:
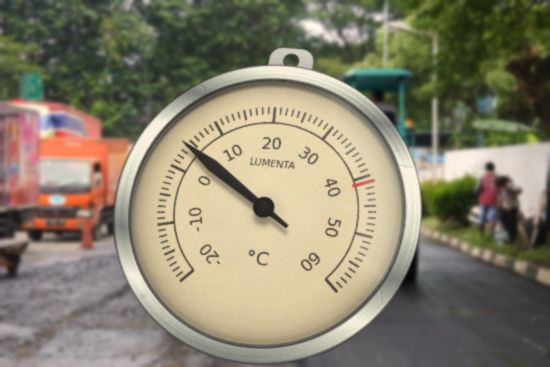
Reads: 4 °C
